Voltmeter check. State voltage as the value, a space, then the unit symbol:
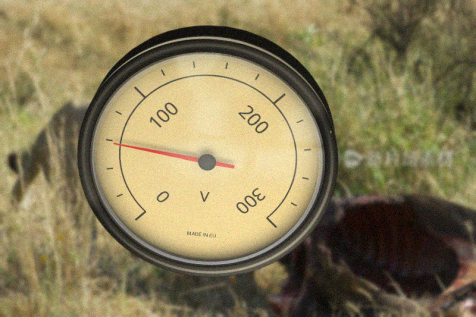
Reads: 60 V
